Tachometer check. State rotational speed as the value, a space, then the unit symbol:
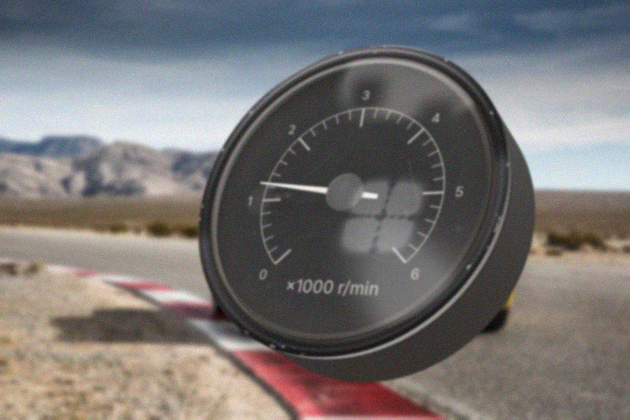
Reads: 1200 rpm
